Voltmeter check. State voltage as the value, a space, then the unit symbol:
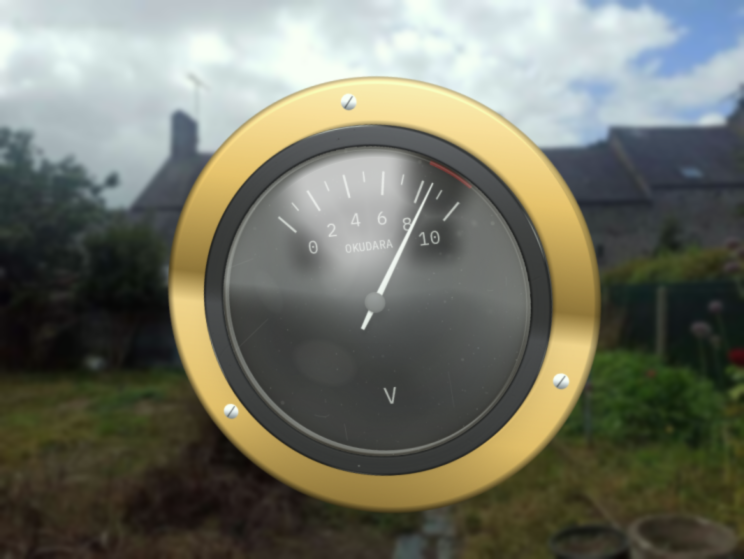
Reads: 8.5 V
